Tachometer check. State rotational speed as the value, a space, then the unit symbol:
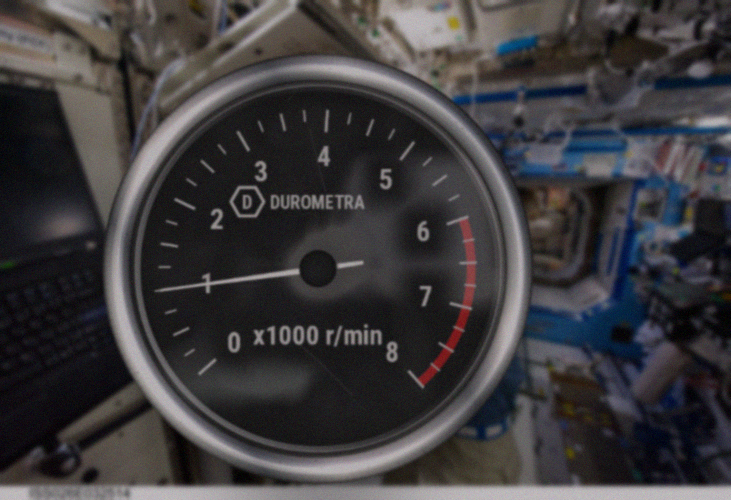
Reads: 1000 rpm
